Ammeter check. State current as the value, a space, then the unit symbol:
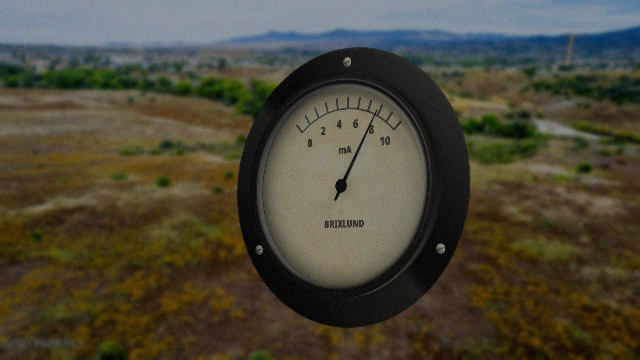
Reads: 8 mA
